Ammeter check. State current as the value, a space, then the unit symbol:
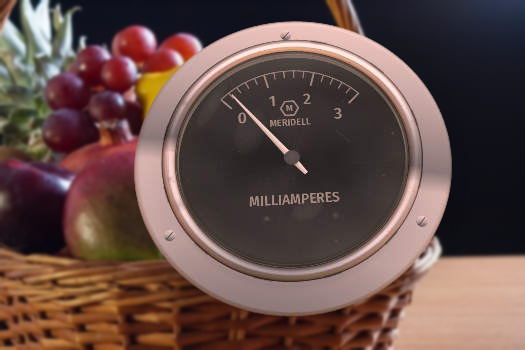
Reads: 0.2 mA
